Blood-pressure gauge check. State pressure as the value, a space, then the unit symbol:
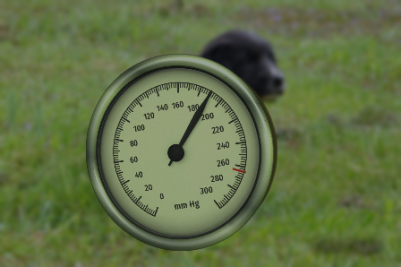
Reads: 190 mmHg
